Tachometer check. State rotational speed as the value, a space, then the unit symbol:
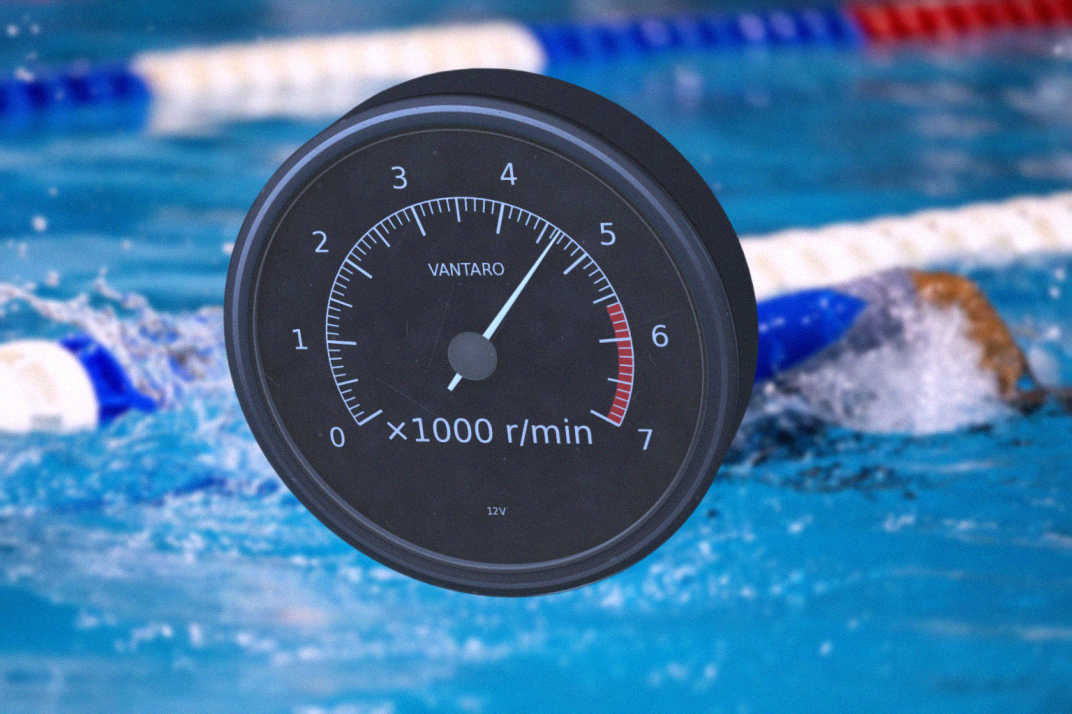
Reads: 4650 rpm
